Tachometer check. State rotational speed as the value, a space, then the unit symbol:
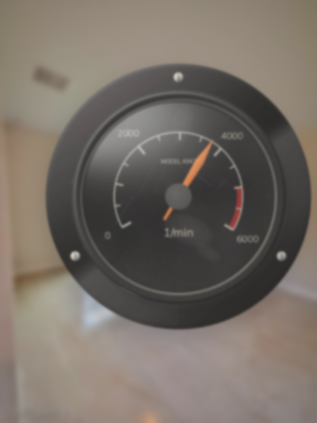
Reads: 3750 rpm
